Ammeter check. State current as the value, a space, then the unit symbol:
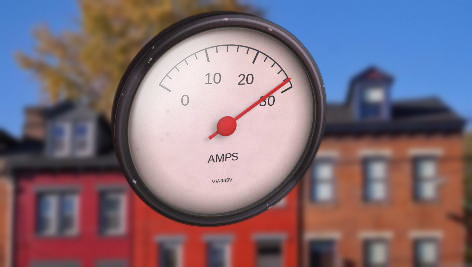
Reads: 28 A
